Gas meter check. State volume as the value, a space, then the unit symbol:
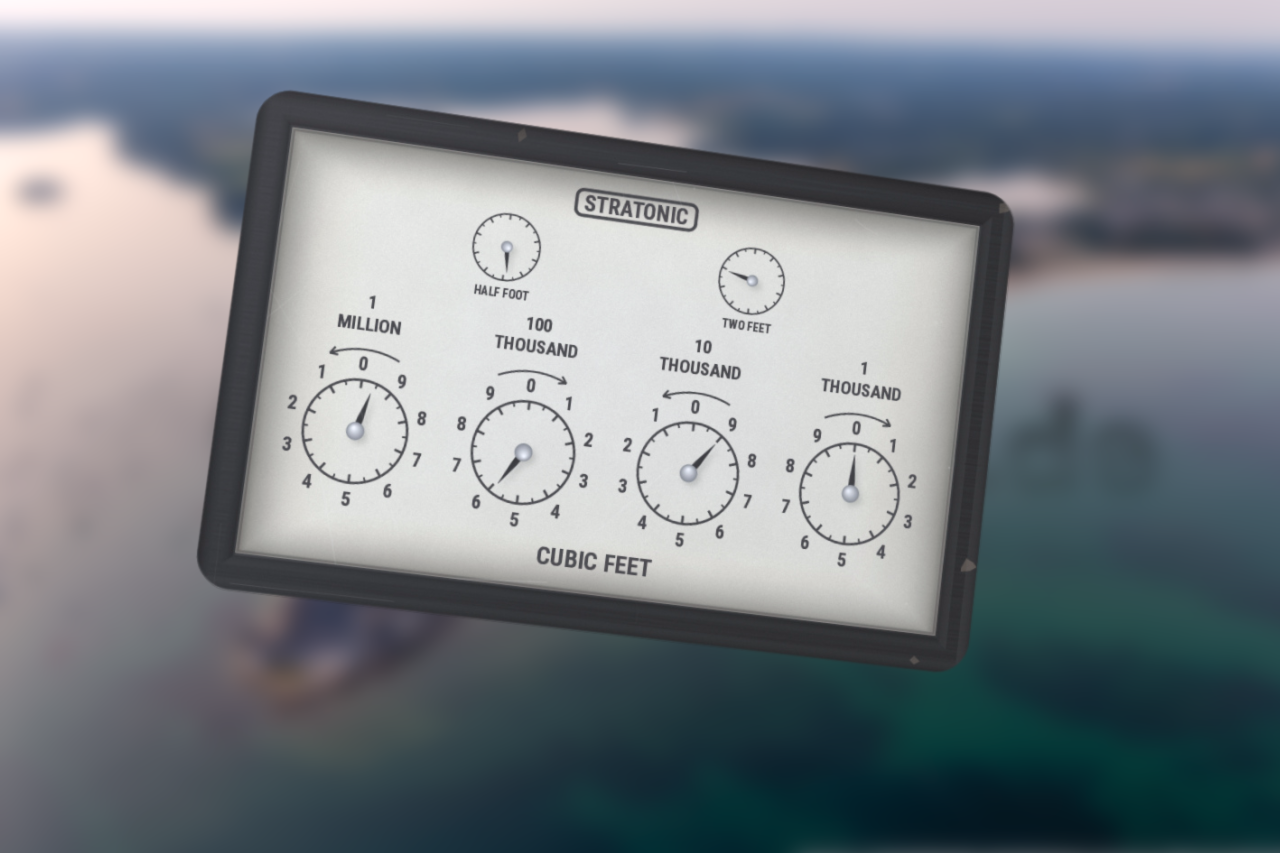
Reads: 959000 ft³
